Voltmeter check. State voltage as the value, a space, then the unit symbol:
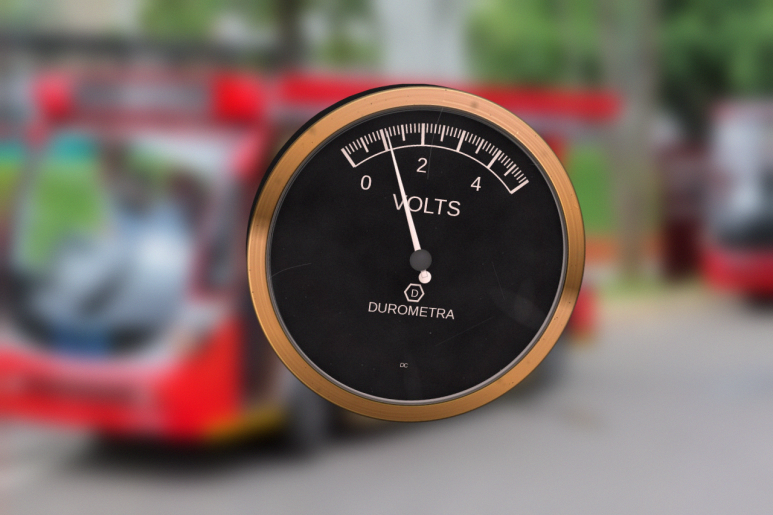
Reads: 1.1 V
